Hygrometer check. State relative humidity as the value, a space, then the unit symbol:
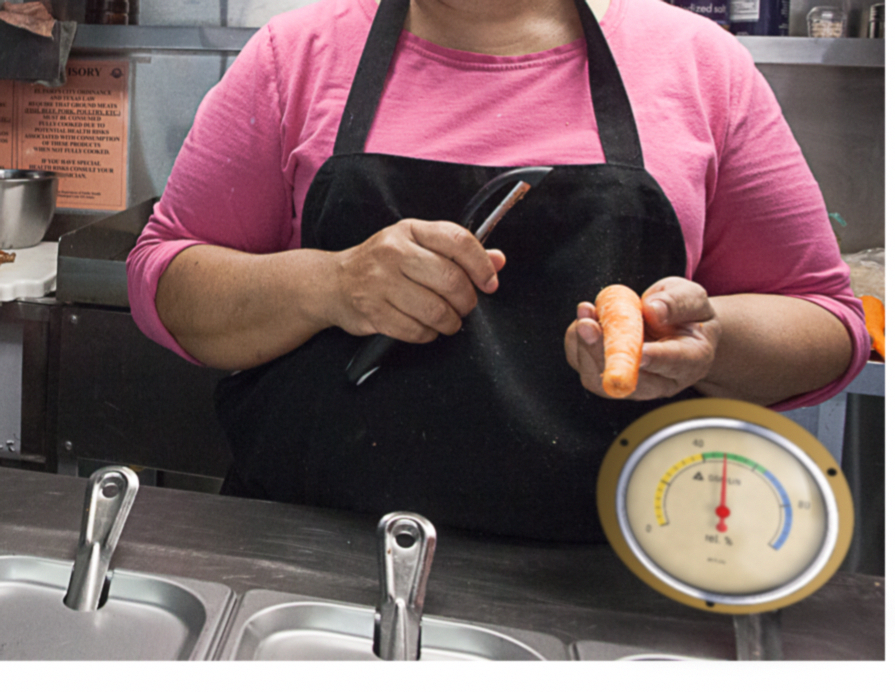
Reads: 48 %
